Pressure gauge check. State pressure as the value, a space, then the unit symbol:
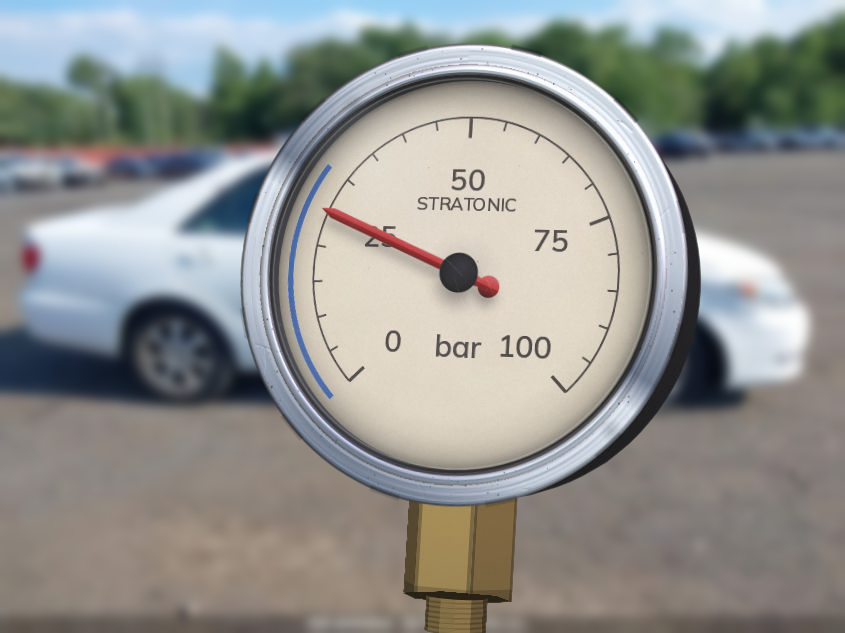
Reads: 25 bar
